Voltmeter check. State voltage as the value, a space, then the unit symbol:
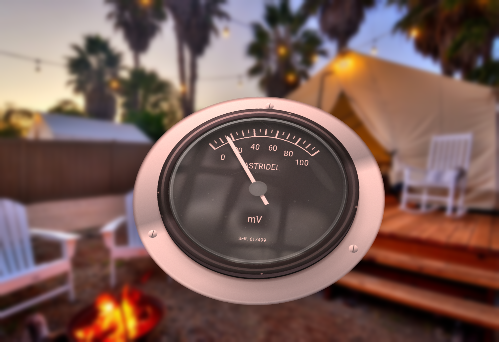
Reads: 15 mV
